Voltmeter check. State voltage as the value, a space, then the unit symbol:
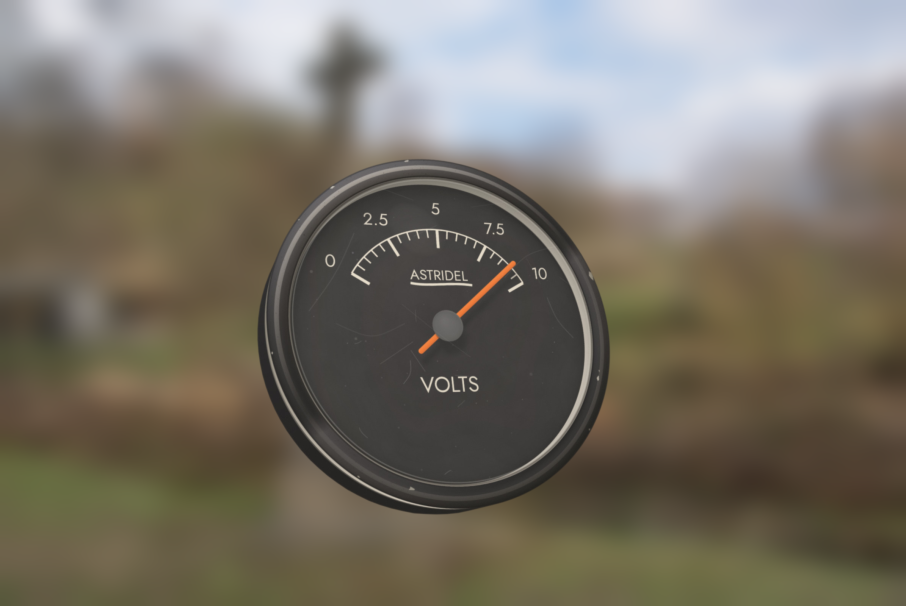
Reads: 9 V
